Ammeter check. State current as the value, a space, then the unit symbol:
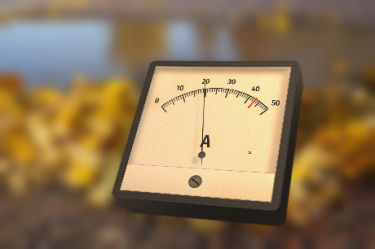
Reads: 20 A
